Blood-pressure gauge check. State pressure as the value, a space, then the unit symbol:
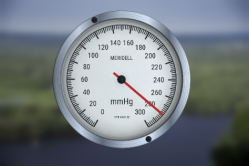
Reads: 280 mmHg
